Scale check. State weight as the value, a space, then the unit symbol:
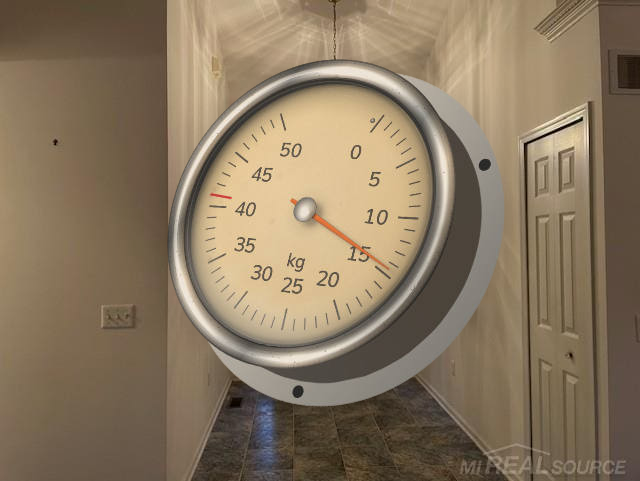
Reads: 14.5 kg
